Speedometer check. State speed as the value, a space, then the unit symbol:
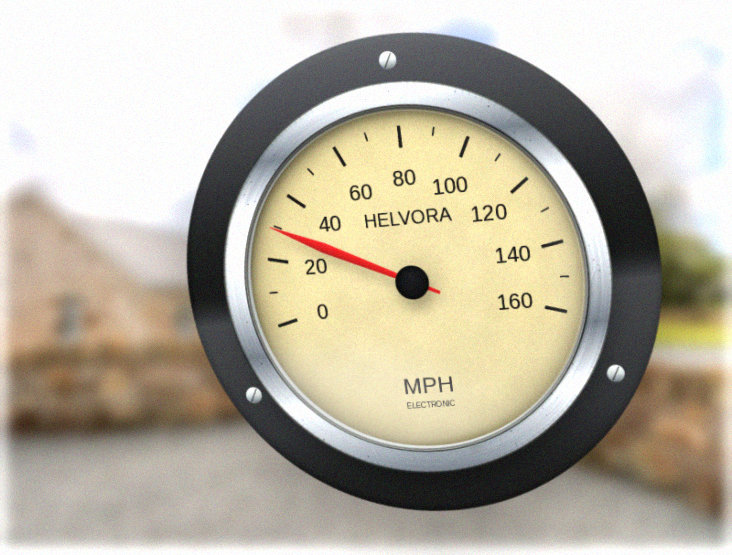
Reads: 30 mph
